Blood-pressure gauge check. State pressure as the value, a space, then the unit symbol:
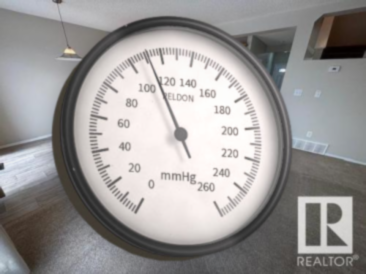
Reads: 110 mmHg
